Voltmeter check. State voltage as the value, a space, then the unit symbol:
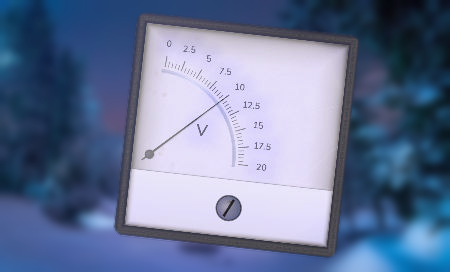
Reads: 10 V
